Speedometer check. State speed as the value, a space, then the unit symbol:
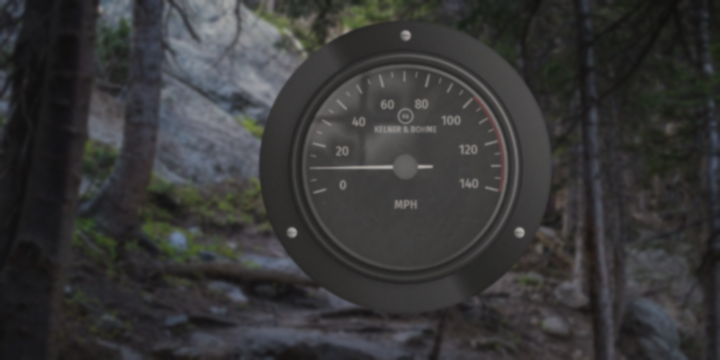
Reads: 10 mph
